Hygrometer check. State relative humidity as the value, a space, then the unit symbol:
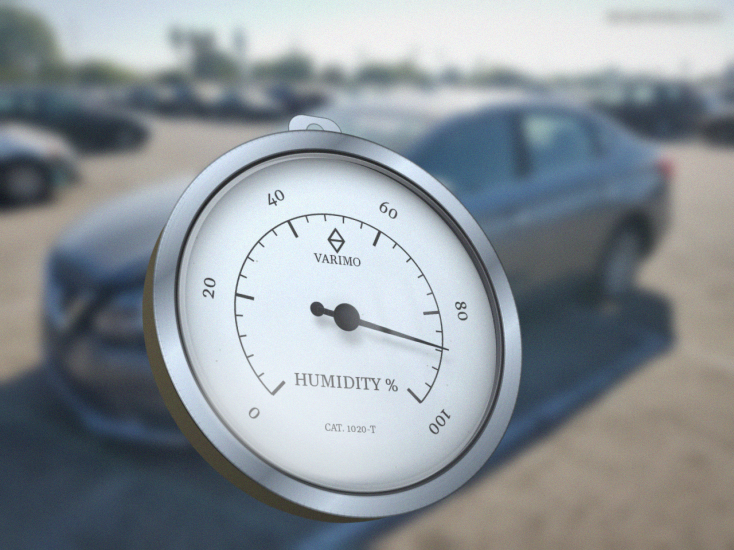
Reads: 88 %
